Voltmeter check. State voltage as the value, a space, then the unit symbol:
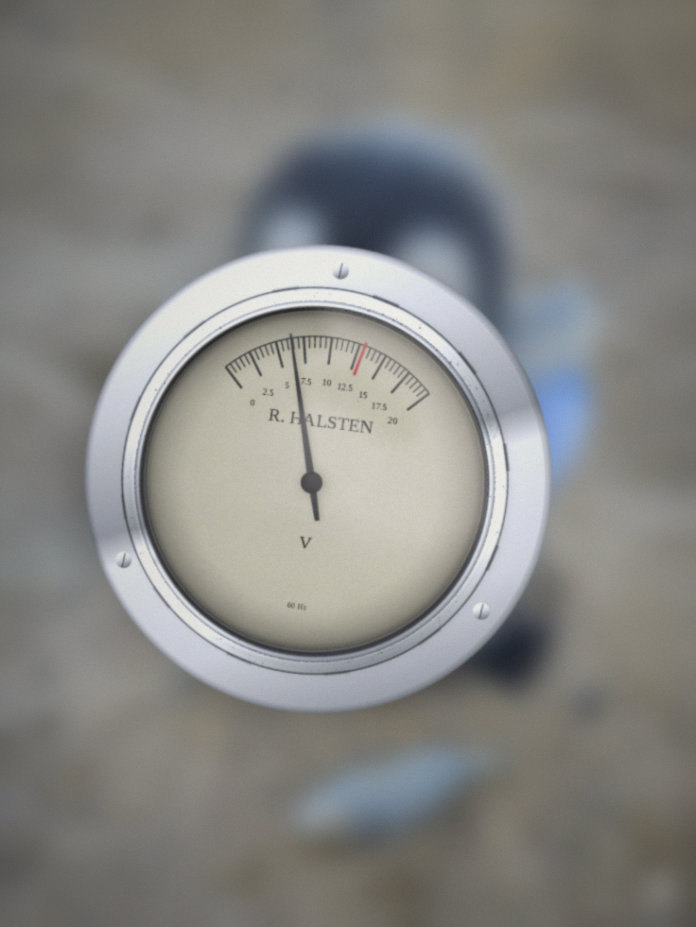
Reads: 6.5 V
